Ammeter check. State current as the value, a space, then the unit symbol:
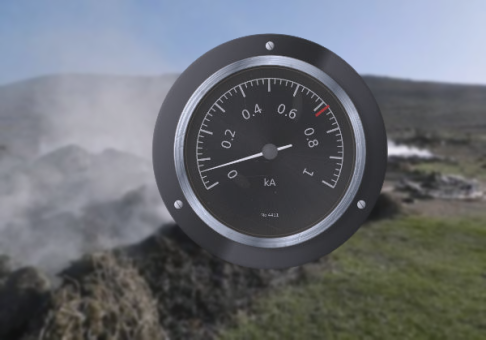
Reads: 0.06 kA
